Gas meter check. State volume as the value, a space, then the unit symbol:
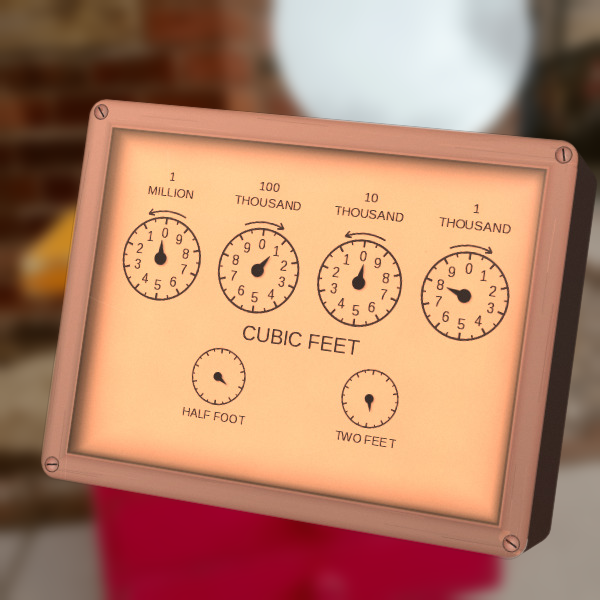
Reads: 9800 ft³
